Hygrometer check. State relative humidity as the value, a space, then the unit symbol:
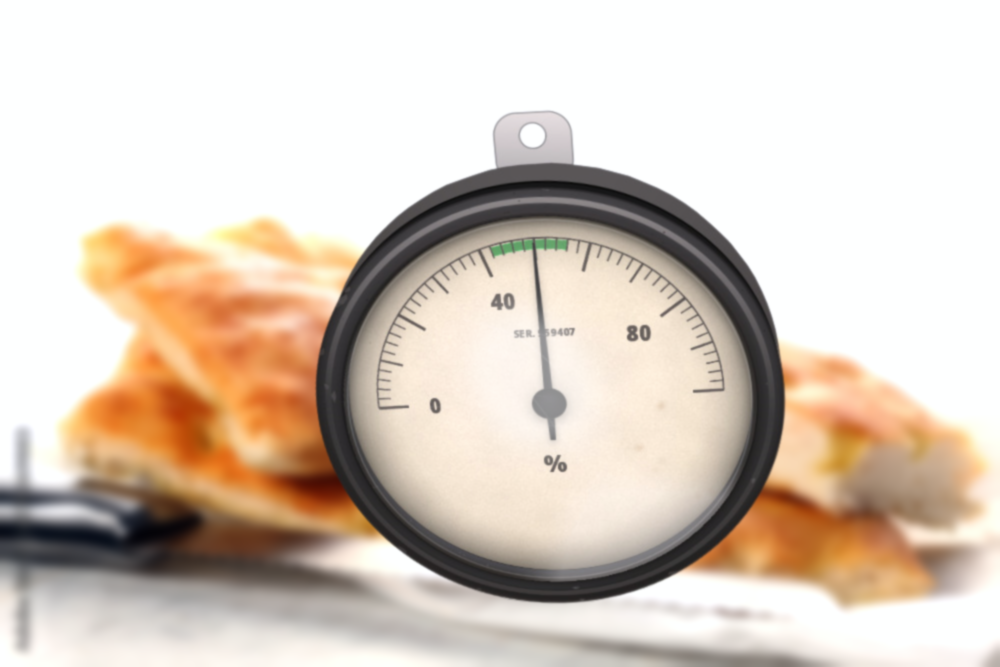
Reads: 50 %
